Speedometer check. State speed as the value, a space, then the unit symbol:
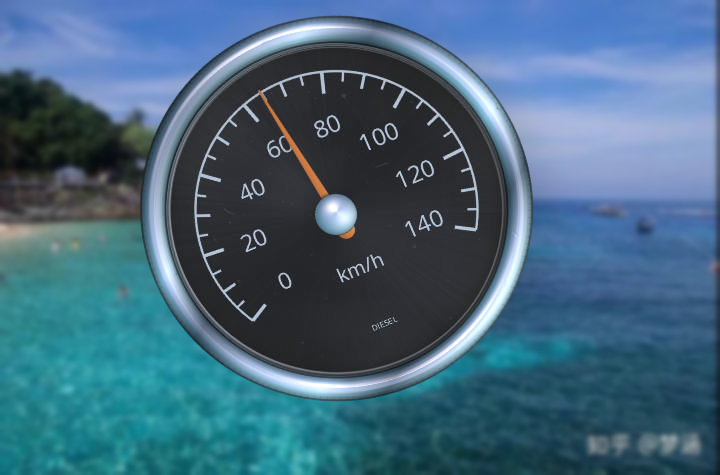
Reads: 65 km/h
